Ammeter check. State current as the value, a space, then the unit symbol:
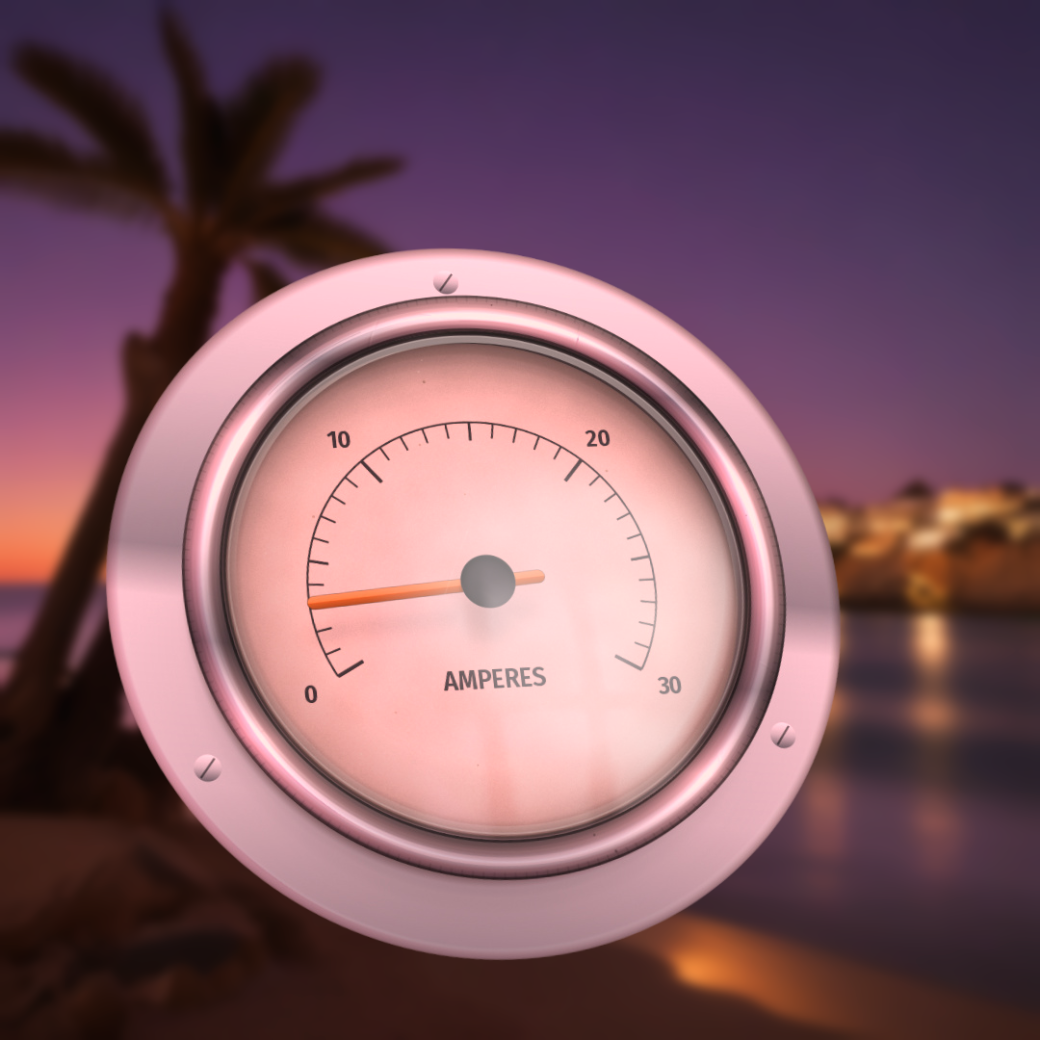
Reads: 3 A
